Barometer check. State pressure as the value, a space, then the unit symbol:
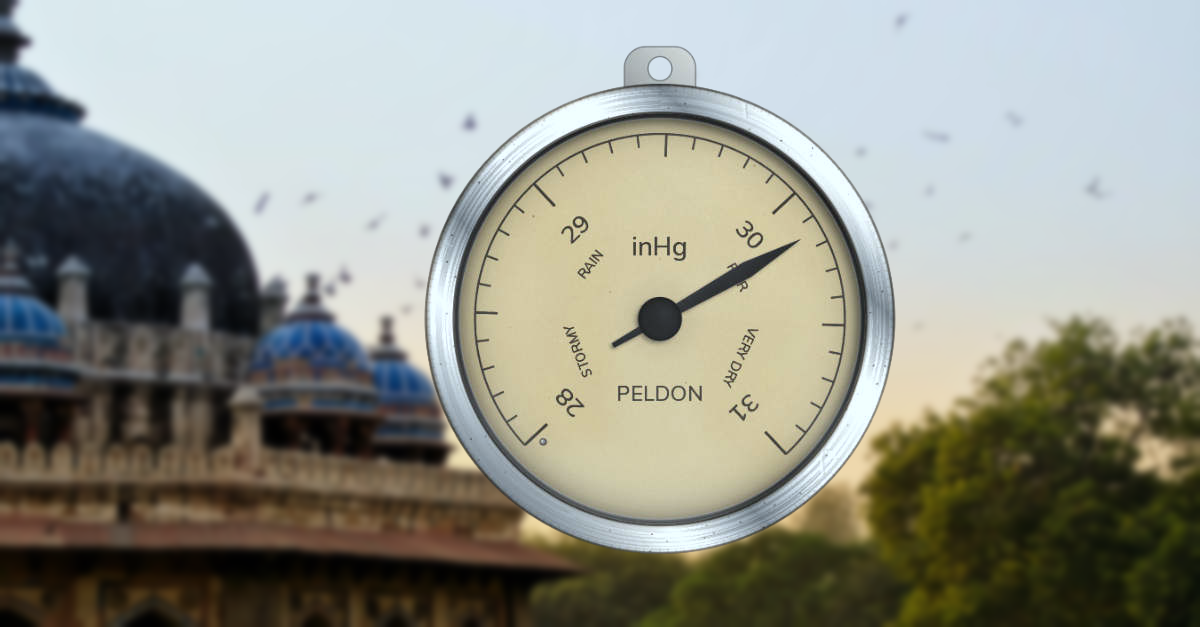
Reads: 30.15 inHg
